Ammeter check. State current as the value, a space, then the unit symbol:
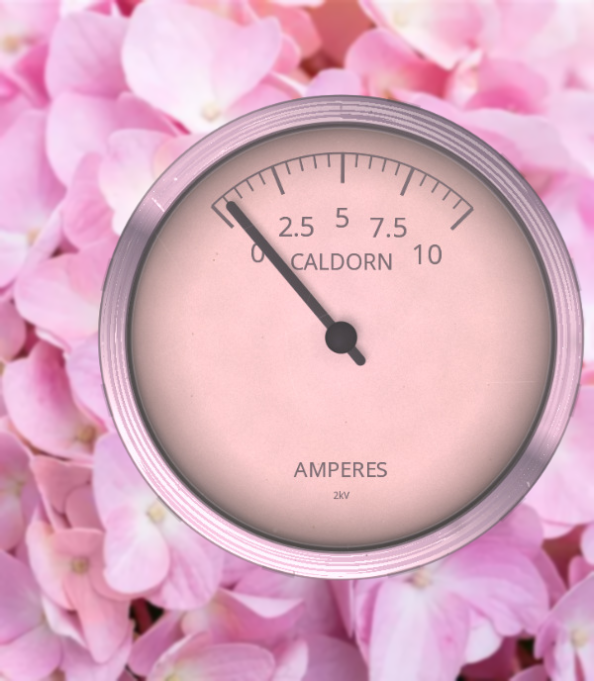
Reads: 0.5 A
